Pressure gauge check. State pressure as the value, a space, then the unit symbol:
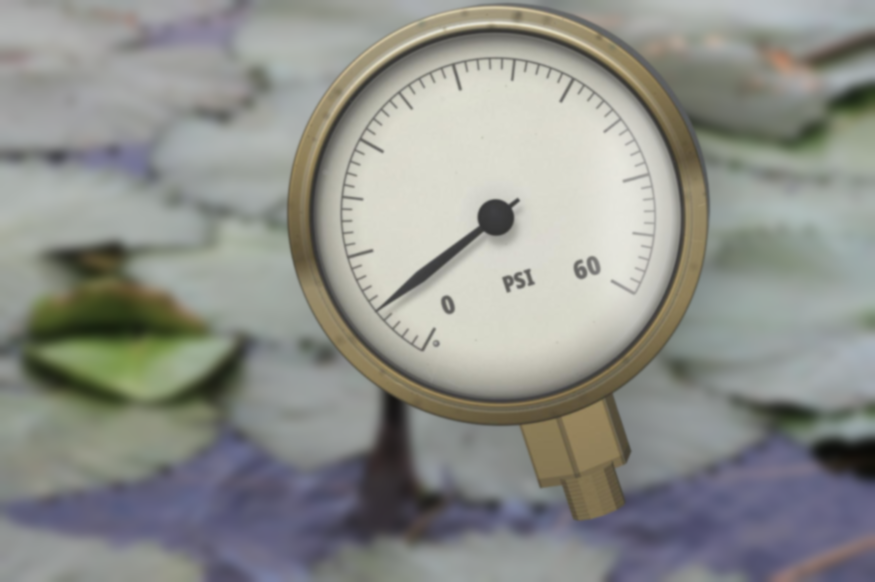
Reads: 5 psi
